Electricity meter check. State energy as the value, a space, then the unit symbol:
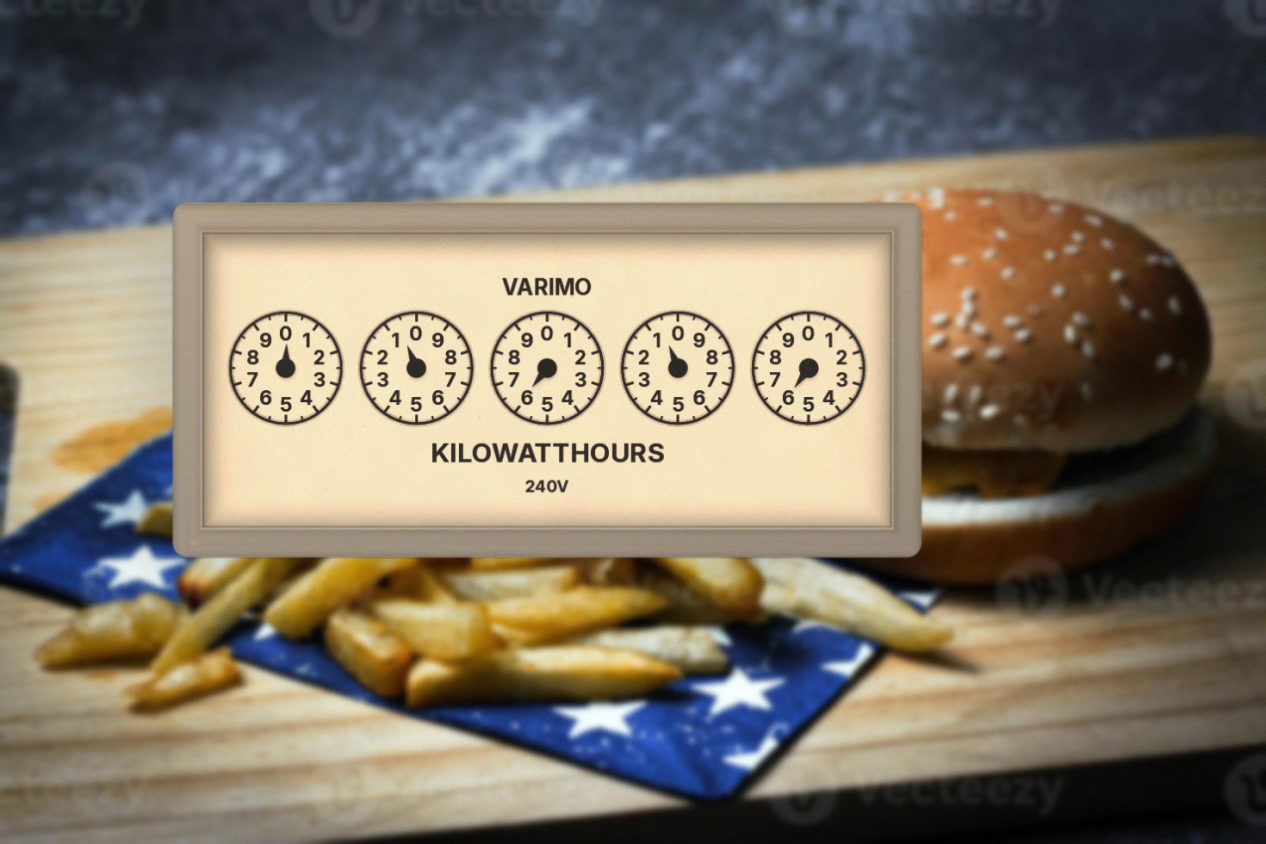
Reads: 606 kWh
